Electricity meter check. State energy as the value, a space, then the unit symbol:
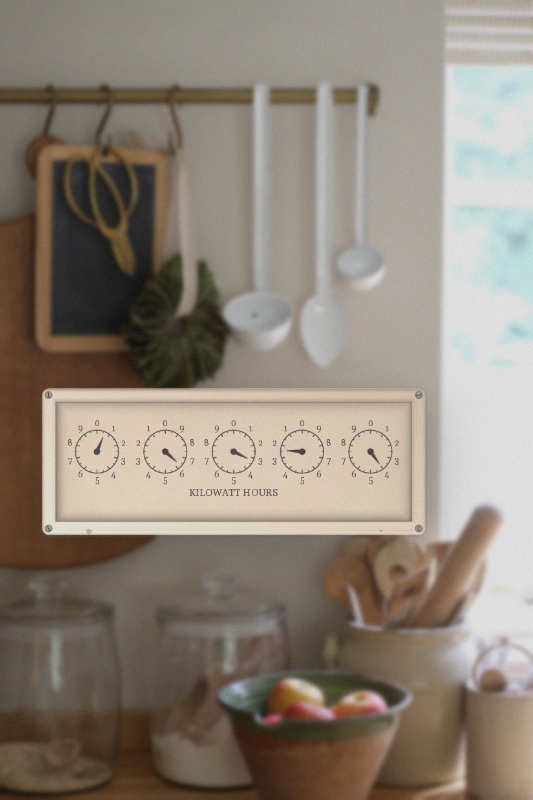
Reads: 6324 kWh
